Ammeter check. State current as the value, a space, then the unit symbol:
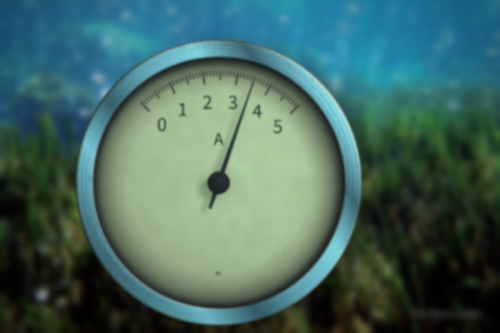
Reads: 3.5 A
